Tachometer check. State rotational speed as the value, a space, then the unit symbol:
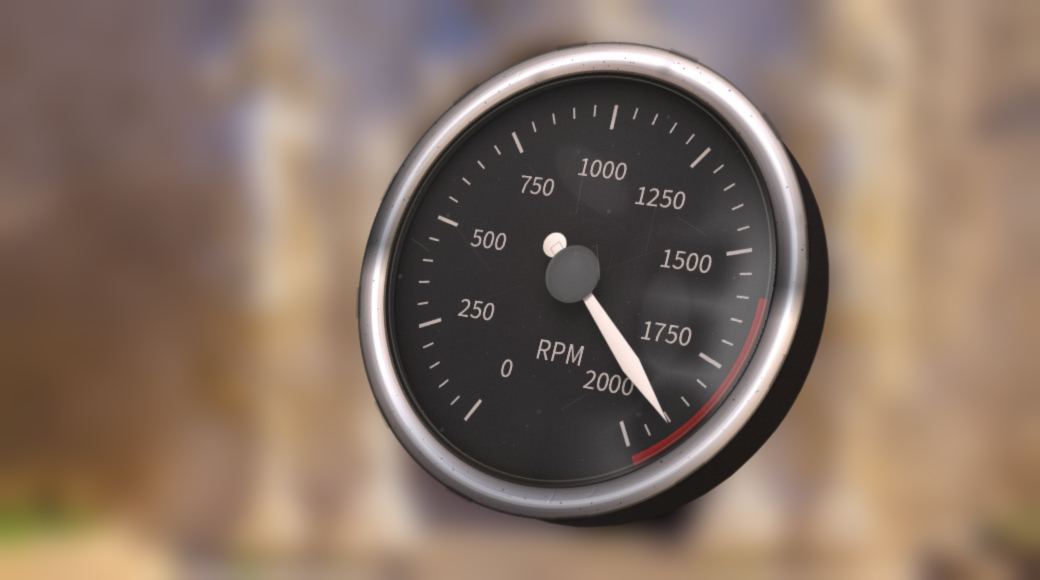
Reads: 1900 rpm
